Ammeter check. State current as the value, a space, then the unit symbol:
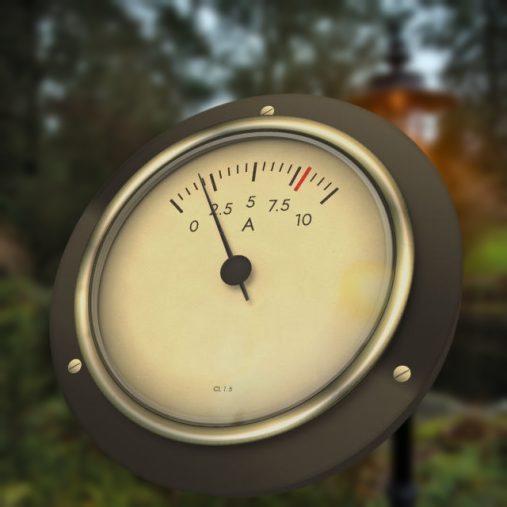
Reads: 2 A
